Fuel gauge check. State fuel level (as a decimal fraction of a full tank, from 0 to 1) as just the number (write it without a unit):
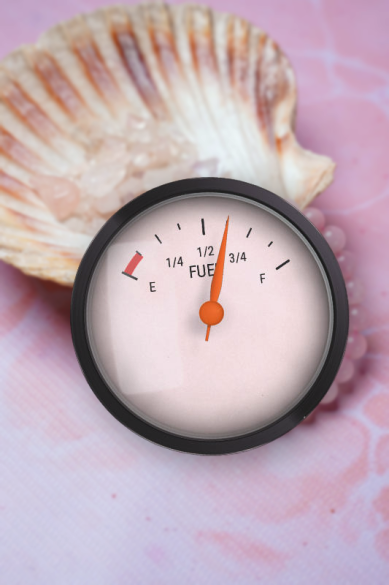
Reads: 0.625
